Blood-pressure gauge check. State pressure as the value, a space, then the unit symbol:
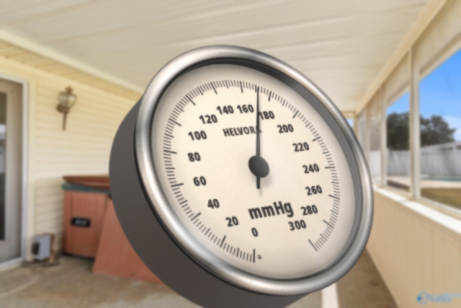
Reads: 170 mmHg
